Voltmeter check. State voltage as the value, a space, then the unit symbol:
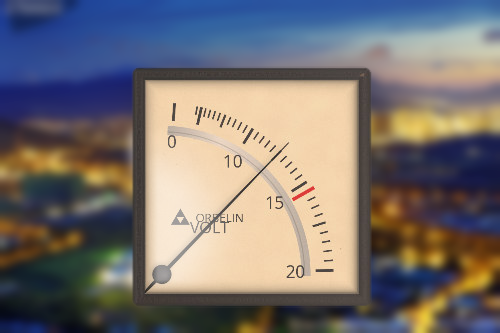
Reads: 12.5 V
